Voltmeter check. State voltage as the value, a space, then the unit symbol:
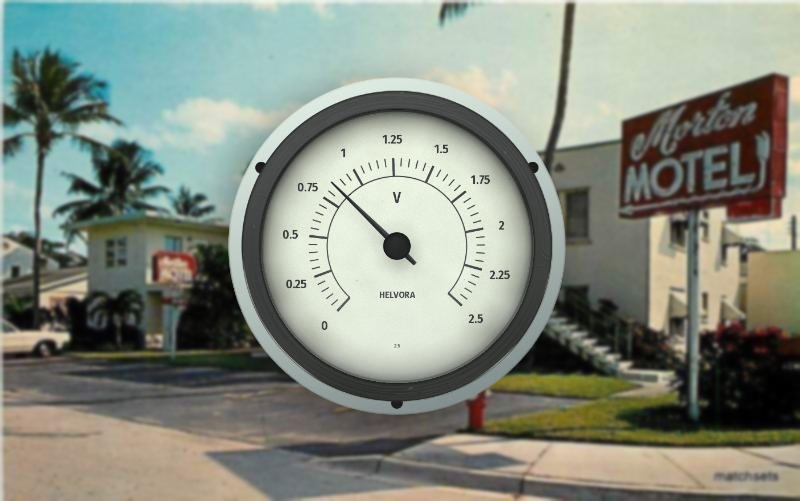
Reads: 0.85 V
